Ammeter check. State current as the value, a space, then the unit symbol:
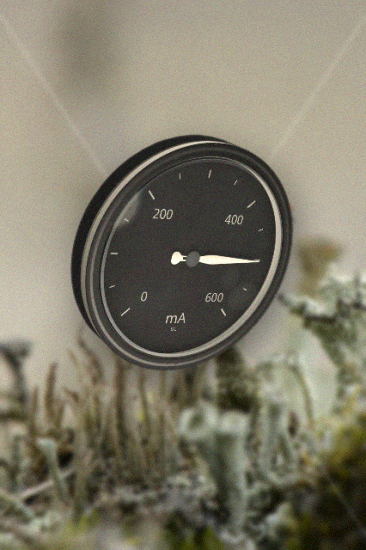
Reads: 500 mA
